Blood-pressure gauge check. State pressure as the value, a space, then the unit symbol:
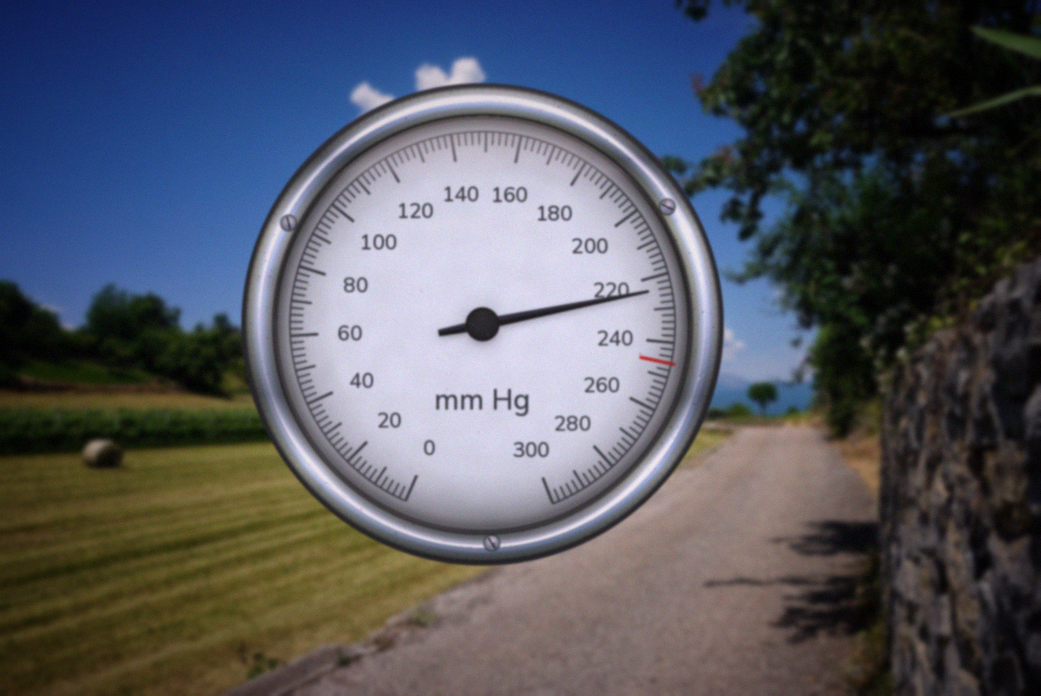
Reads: 224 mmHg
